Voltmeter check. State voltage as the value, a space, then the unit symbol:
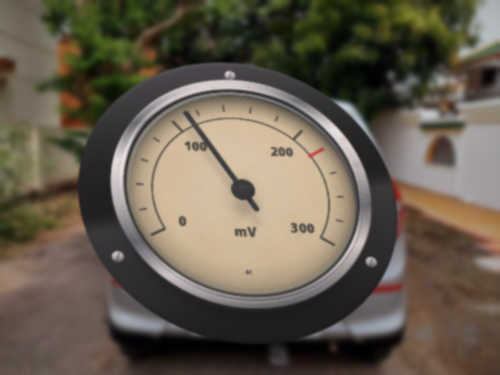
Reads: 110 mV
